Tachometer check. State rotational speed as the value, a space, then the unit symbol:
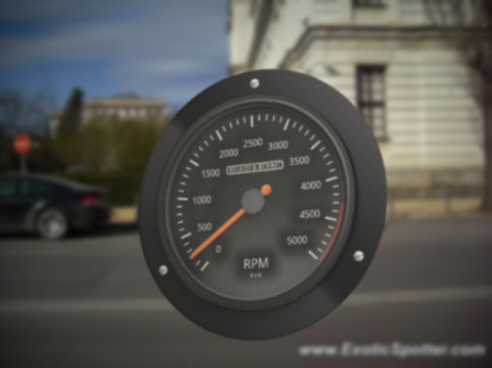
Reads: 200 rpm
